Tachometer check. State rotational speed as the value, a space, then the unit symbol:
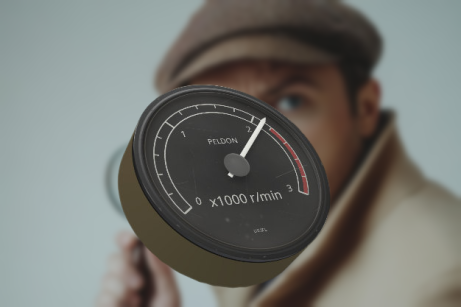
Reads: 2100 rpm
